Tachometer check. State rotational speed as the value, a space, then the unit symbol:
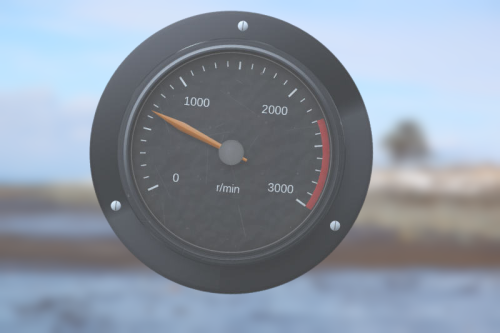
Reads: 650 rpm
